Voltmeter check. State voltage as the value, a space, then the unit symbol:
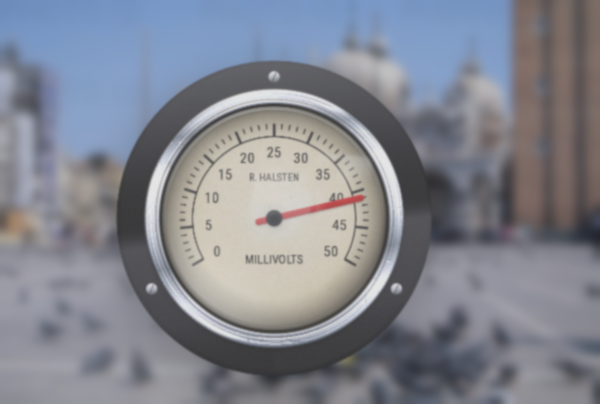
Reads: 41 mV
